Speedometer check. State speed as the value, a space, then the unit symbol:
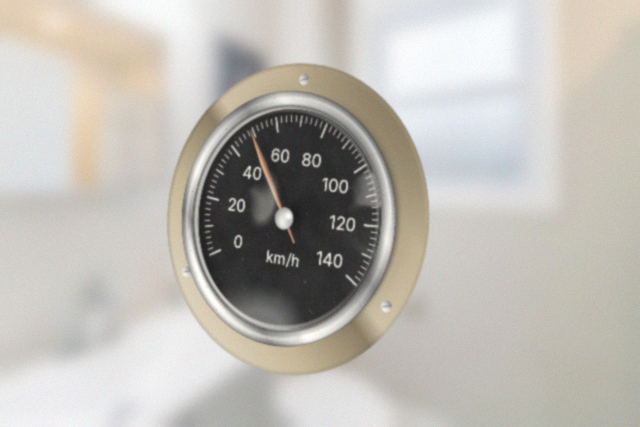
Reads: 50 km/h
